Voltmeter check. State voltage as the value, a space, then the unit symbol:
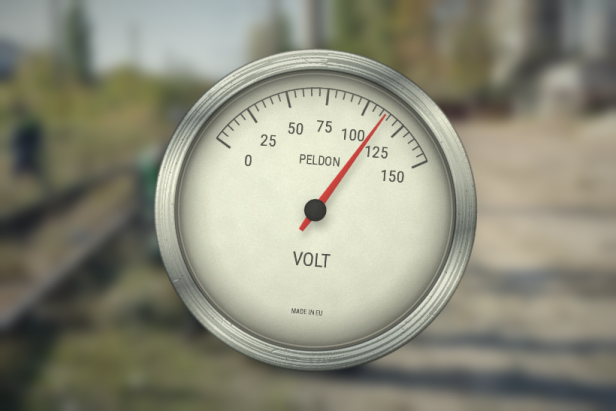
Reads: 112.5 V
